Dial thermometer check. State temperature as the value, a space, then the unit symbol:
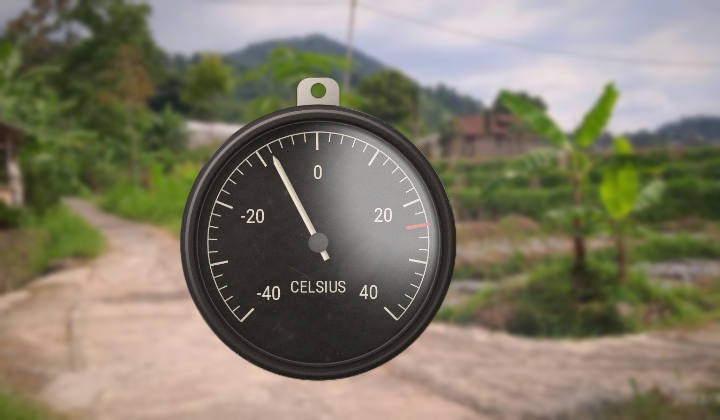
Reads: -8 °C
